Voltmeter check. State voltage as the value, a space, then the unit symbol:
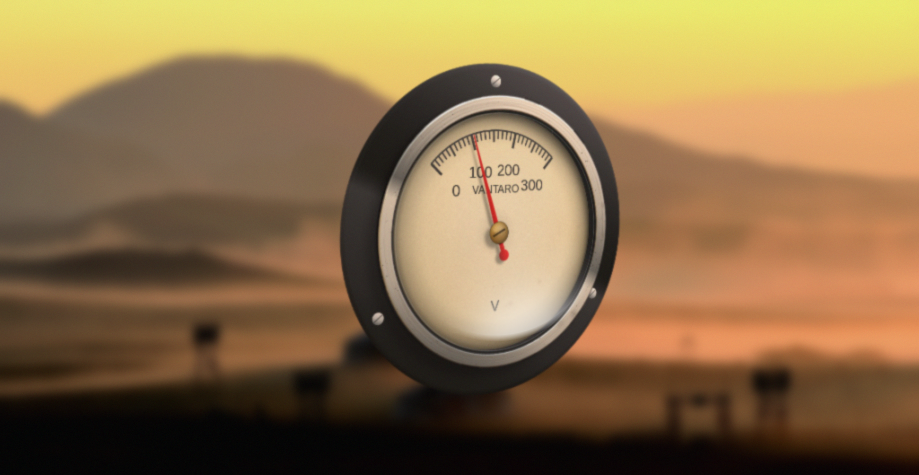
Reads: 100 V
